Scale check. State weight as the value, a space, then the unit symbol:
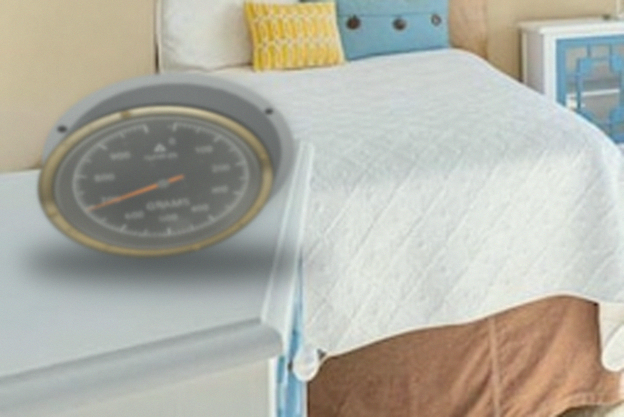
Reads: 700 g
